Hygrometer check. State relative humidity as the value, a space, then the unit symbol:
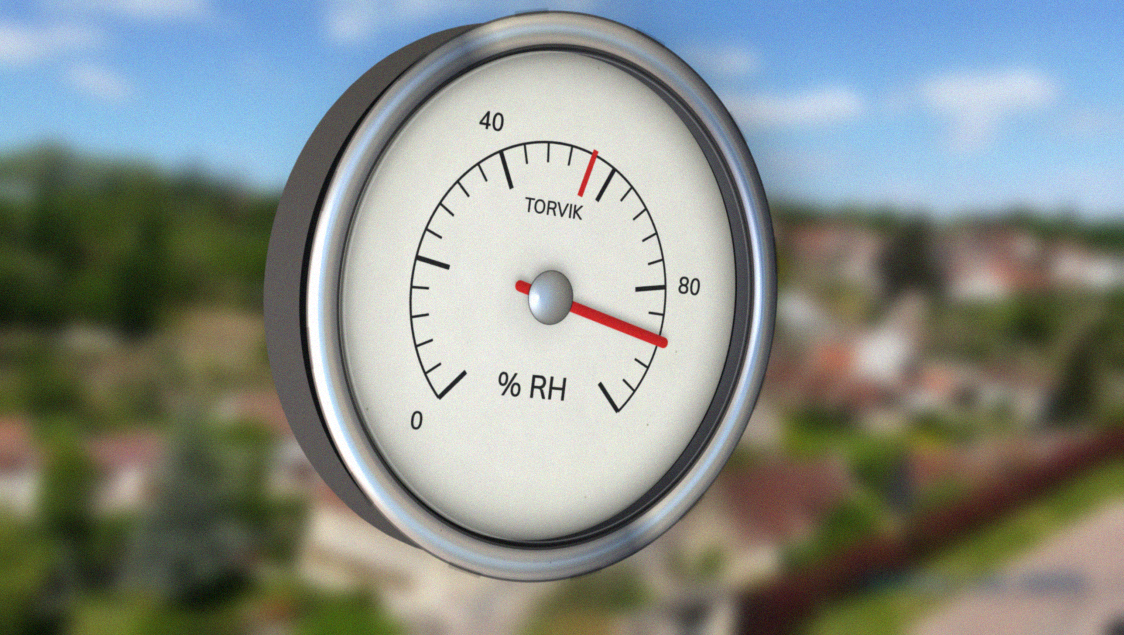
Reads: 88 %
